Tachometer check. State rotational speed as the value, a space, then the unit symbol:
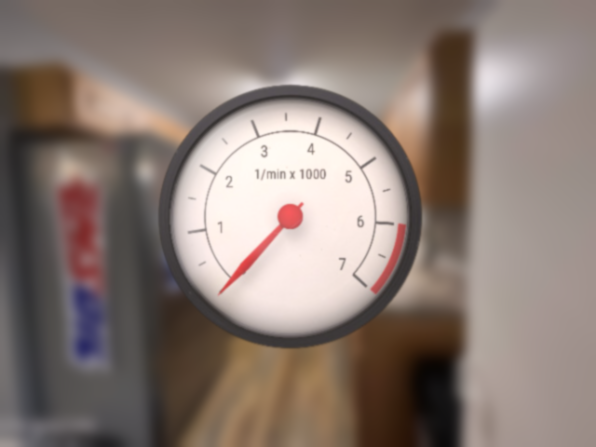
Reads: 0 rpm
